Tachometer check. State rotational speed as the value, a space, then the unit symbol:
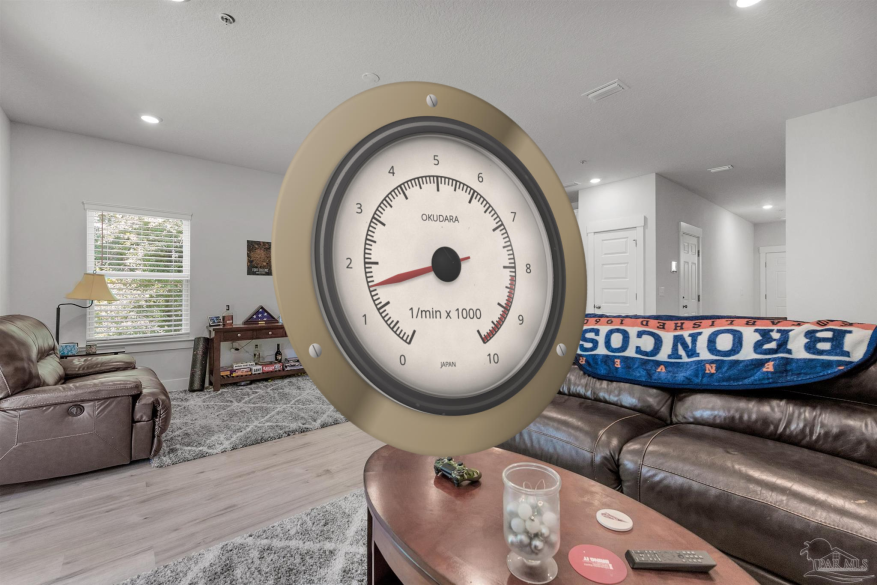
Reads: 1500 rpm
